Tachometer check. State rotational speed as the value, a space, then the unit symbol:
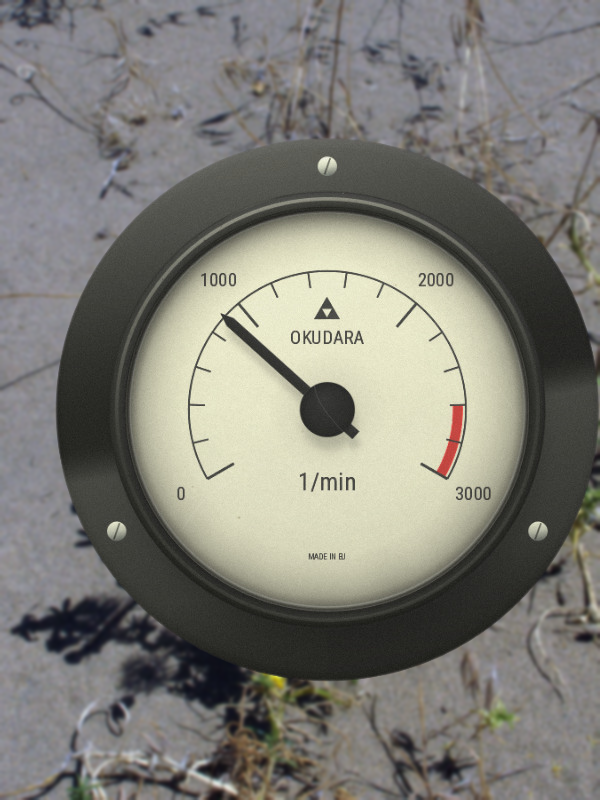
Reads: 900 rpm
